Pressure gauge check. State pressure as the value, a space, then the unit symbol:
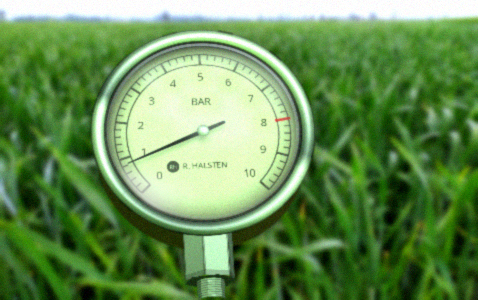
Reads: 0.8 bar
